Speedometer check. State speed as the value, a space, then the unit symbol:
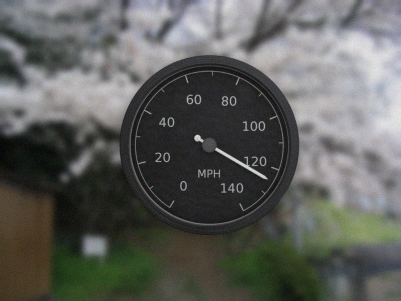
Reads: 125 mph
